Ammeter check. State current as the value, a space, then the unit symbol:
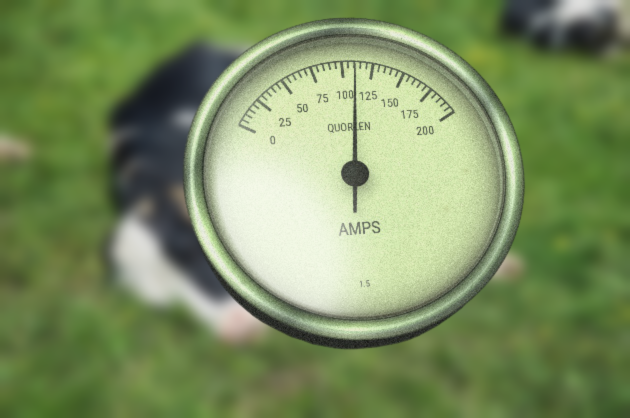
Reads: 110 A
